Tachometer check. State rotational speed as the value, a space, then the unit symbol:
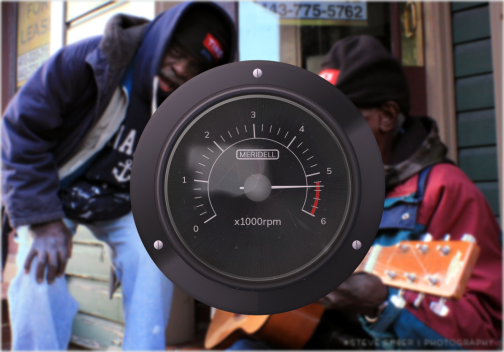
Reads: 5300 rpm
